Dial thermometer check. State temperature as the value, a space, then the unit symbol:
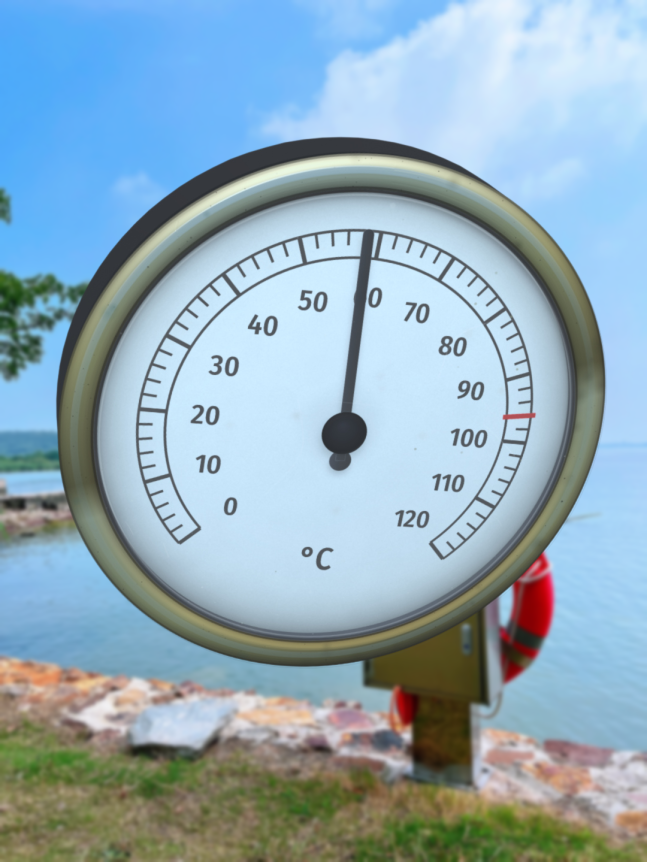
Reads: 58 °C
